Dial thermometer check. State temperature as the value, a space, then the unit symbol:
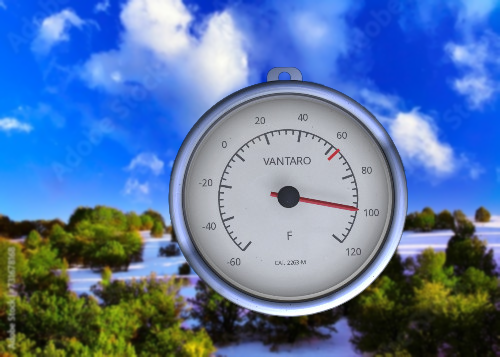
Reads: 100 °F
